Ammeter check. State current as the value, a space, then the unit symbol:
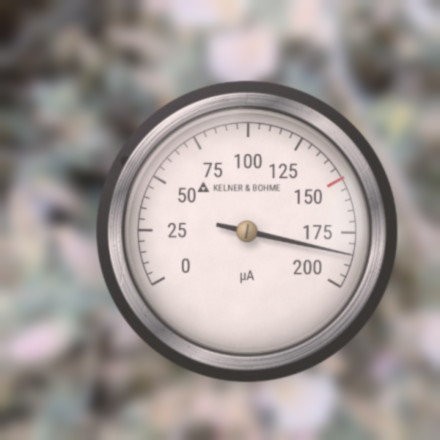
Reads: 185 µA
